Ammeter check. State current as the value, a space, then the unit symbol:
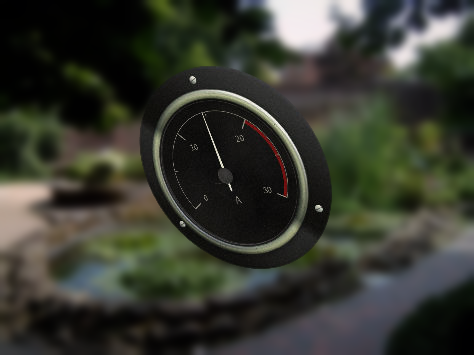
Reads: 15 A
